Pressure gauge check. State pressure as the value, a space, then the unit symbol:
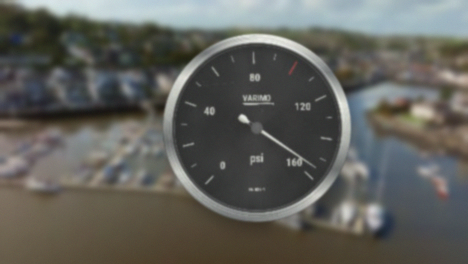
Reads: 155 psi
